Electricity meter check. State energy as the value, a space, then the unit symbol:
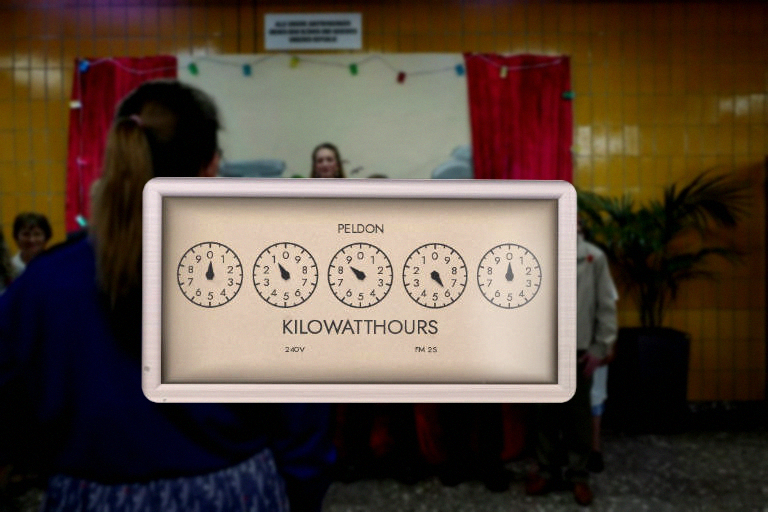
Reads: 860 kWh
